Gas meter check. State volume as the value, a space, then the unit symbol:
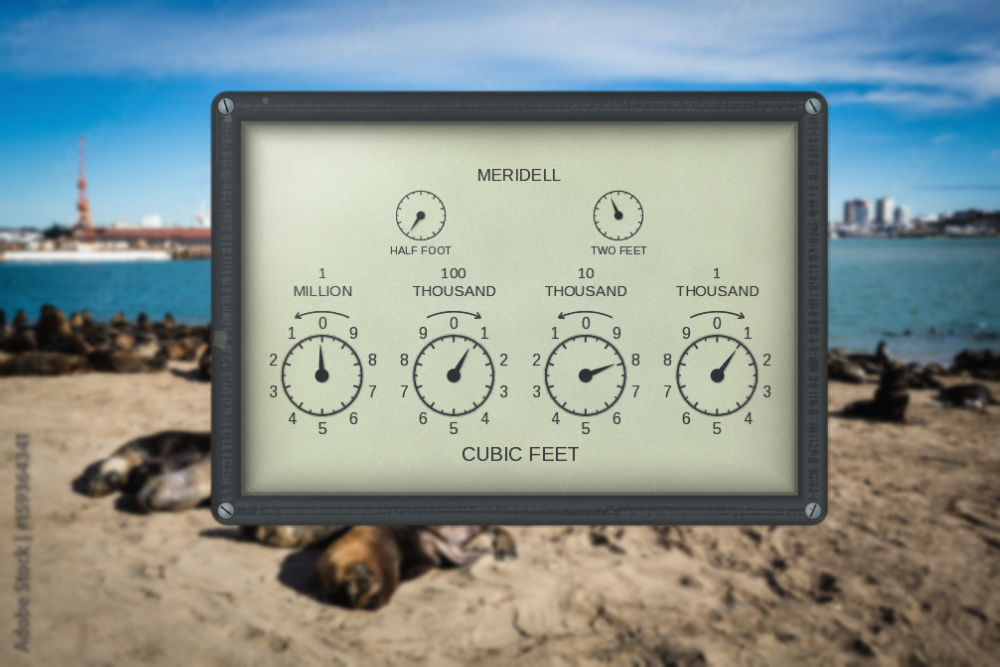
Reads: 8100 ft³
